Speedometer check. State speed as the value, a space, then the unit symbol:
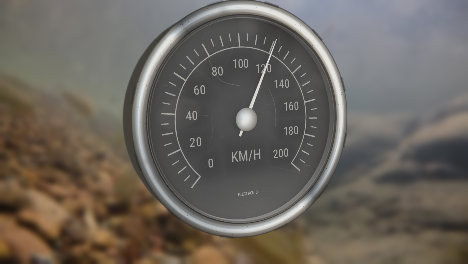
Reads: 120 km/h
